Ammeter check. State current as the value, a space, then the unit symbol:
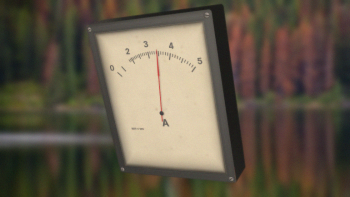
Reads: 3.5 A
